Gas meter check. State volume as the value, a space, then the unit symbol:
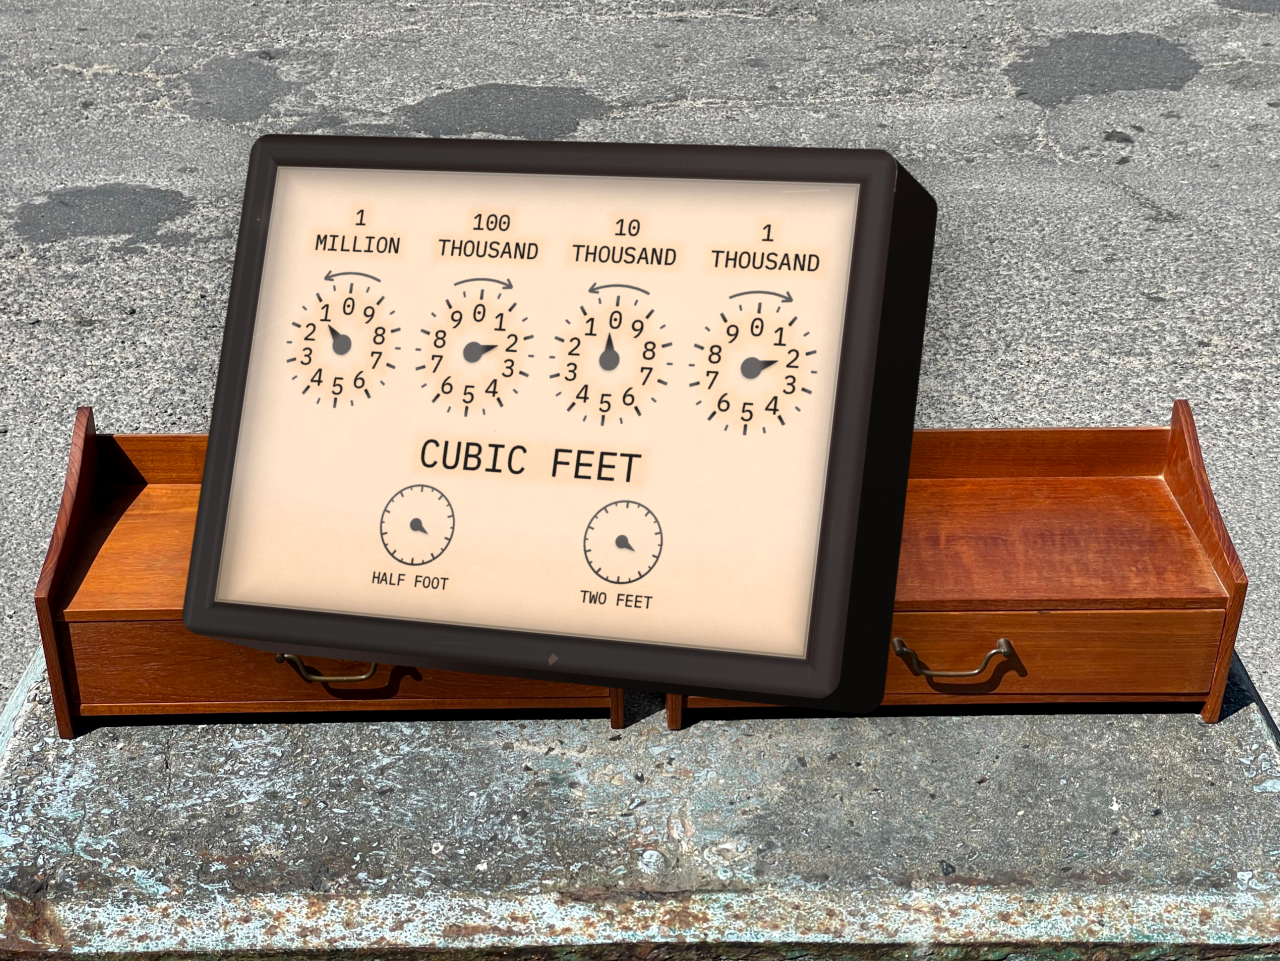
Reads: 120200 ft³
